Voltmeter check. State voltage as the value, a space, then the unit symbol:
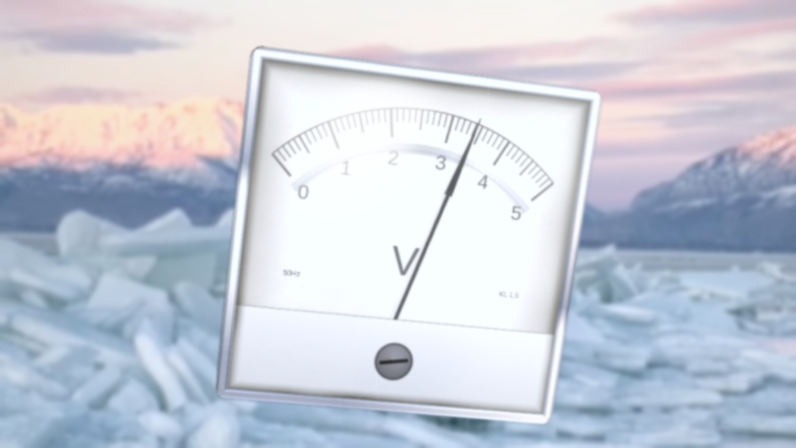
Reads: 3.4 V
